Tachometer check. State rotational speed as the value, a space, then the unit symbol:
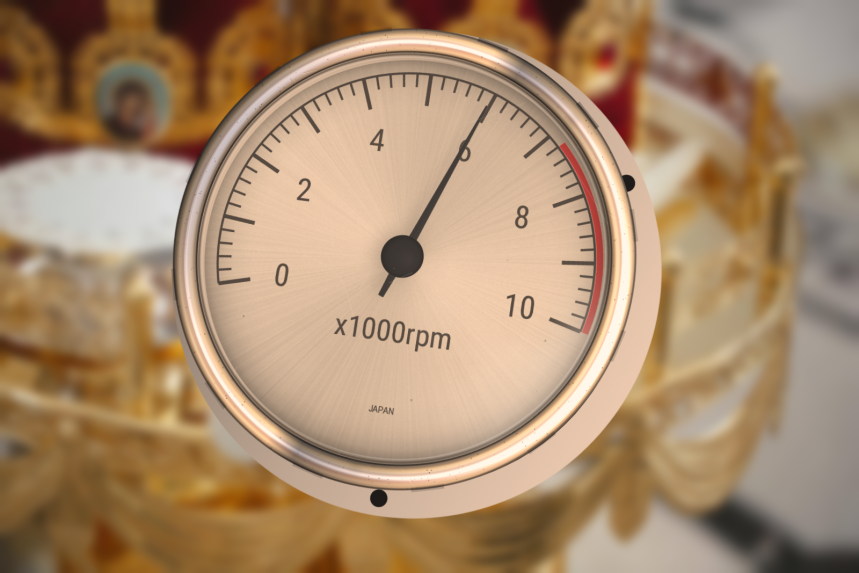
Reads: 6000 rpm
